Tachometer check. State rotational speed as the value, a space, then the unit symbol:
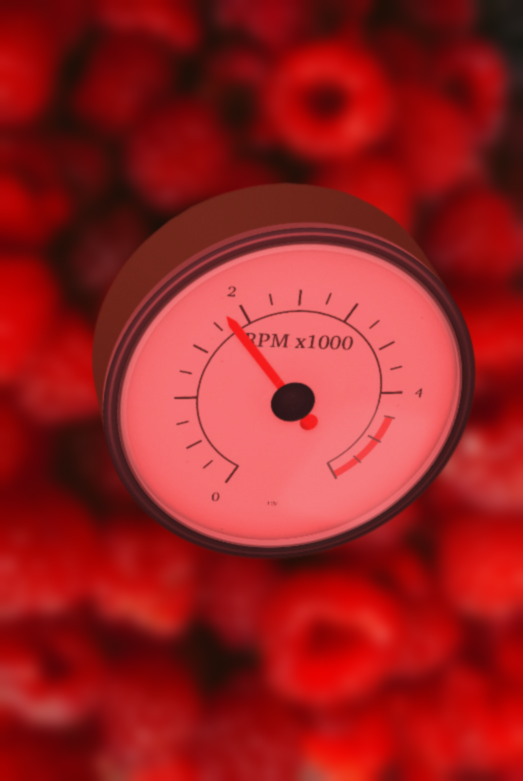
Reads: 1875 rpm
